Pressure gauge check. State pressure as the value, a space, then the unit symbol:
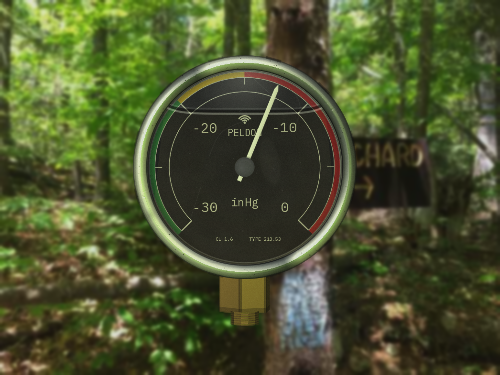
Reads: -12.5 inHg
